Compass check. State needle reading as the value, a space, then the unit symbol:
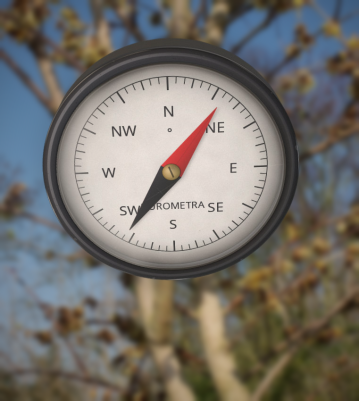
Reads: 35 °
